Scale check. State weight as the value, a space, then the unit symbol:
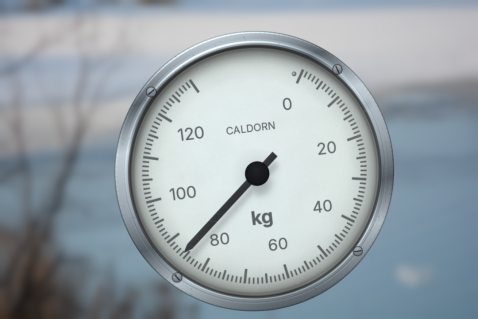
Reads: 86 kg
